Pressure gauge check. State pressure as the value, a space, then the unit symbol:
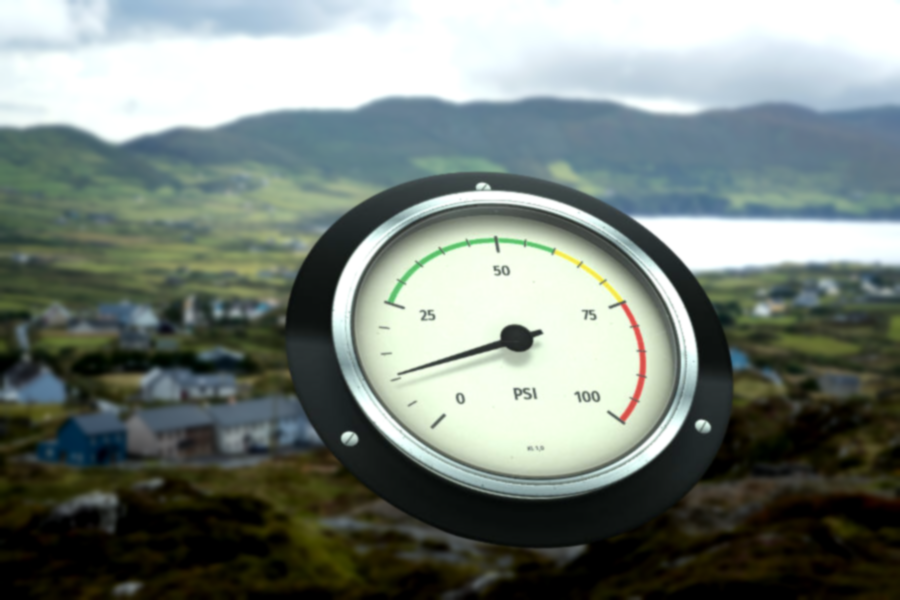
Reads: 10 psi
